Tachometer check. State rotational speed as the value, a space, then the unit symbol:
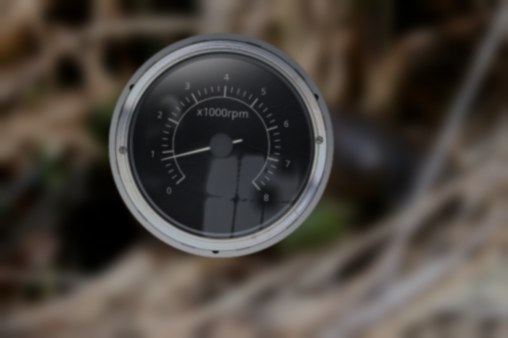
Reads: 800 rpm
